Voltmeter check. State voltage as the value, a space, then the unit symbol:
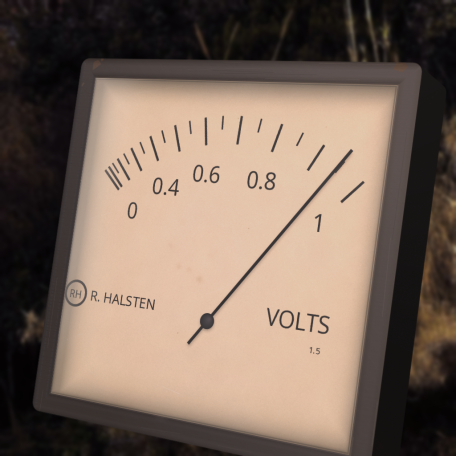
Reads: 0.95 V
